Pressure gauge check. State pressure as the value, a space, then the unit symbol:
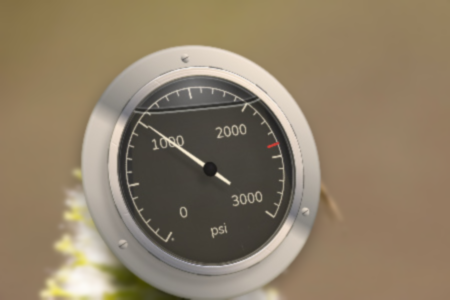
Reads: 1000 psi
